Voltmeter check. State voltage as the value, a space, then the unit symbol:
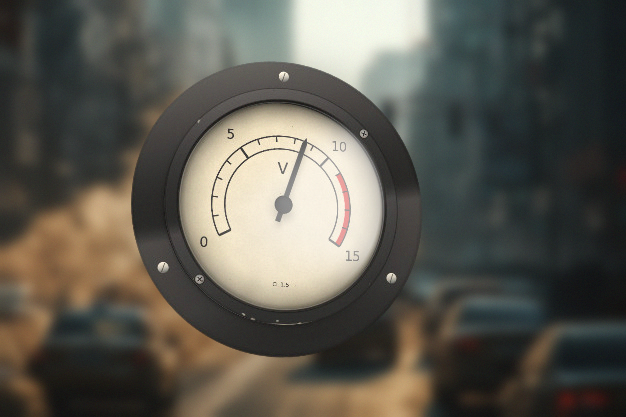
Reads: 8.5 V
